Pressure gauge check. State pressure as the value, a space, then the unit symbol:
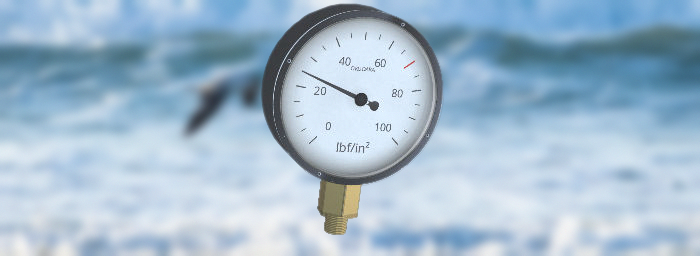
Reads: 25 psi
